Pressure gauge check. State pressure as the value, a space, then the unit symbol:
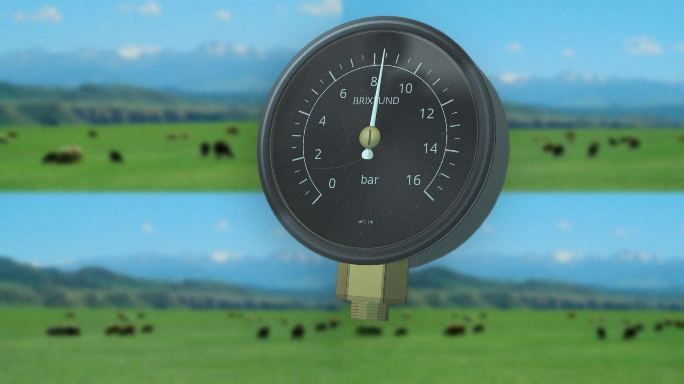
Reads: 8.5 bar
